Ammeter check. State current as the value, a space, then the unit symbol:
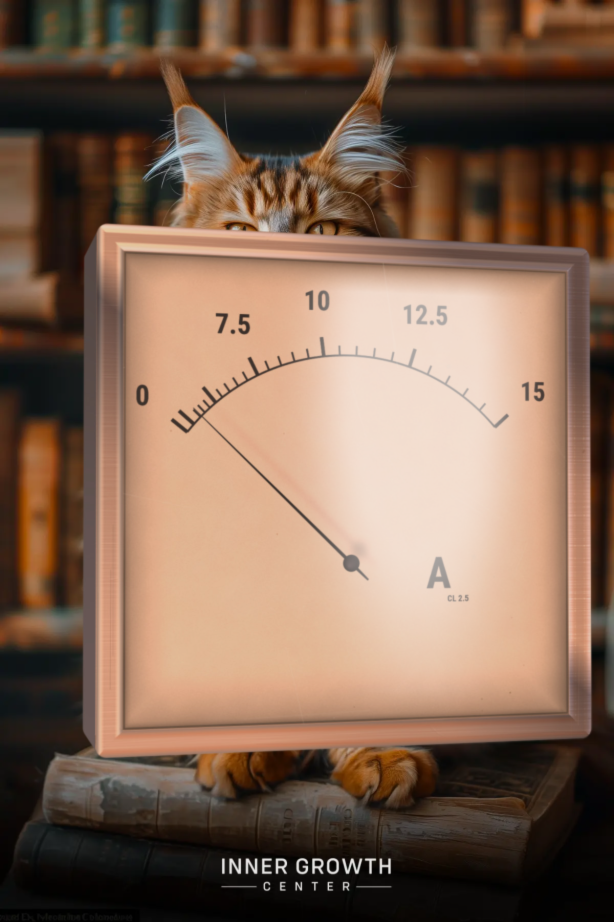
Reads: 3.5 A
